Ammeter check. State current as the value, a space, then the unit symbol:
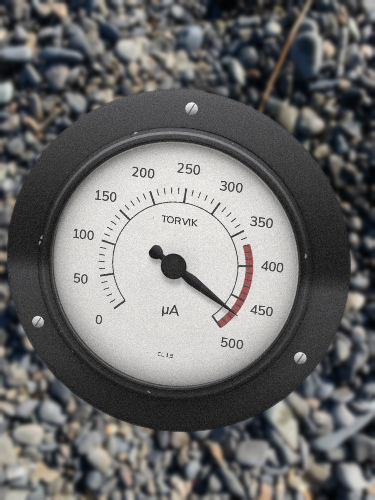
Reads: 470 µA
